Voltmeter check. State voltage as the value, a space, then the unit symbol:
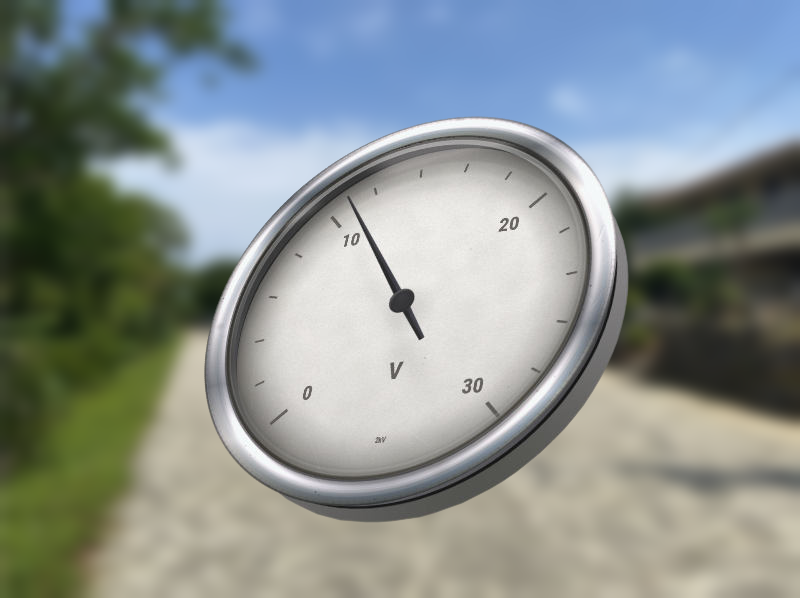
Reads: 11 V
